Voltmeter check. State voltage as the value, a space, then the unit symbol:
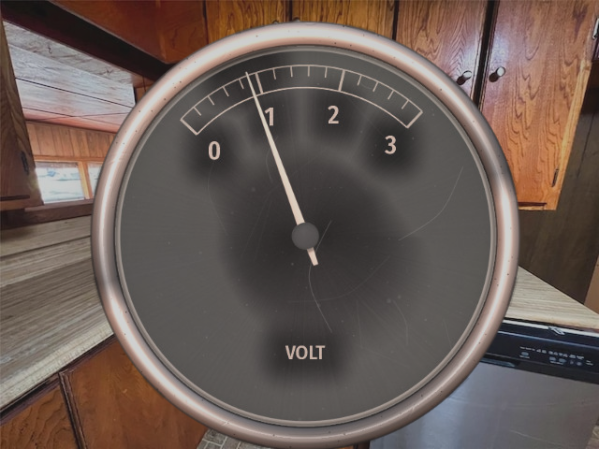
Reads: 0.9 V
